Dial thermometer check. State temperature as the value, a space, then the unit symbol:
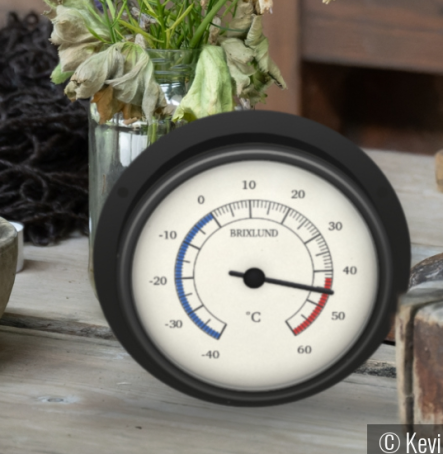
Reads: 45 °C
